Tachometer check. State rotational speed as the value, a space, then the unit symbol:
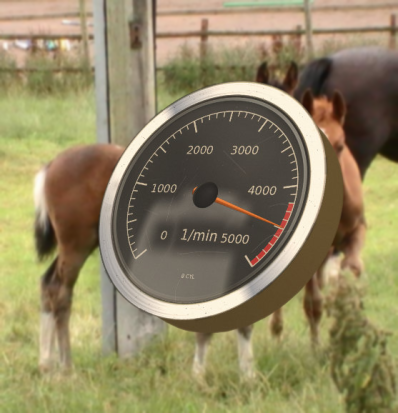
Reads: 4500 rpm
